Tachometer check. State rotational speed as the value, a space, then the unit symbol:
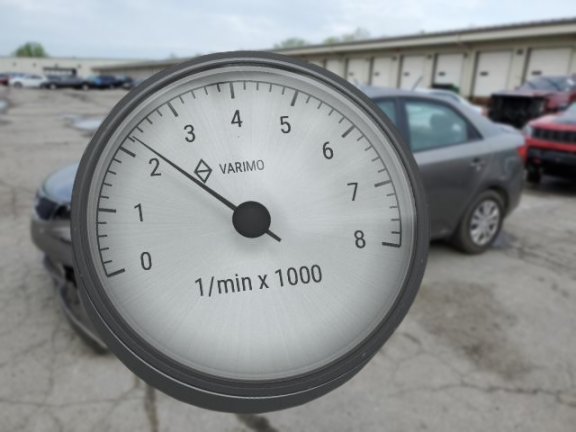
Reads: 2200 rpm
